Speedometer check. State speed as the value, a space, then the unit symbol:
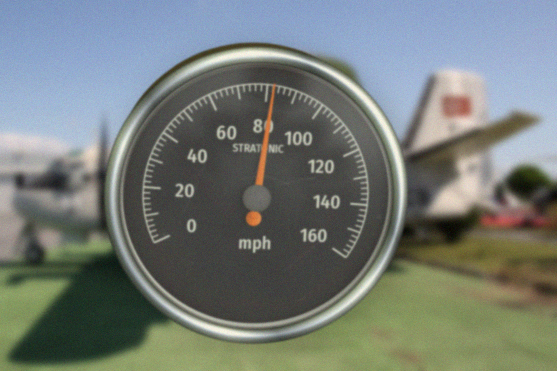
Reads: 82 mph
